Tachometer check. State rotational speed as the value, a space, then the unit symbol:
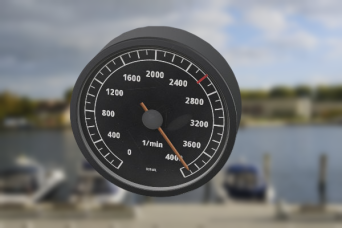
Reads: 3900 rpm
